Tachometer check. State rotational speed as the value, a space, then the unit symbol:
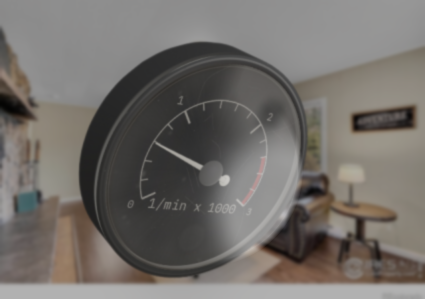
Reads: 600 rpm
